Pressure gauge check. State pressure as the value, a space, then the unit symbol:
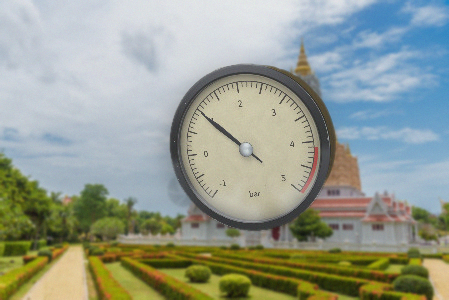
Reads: 1 bar
